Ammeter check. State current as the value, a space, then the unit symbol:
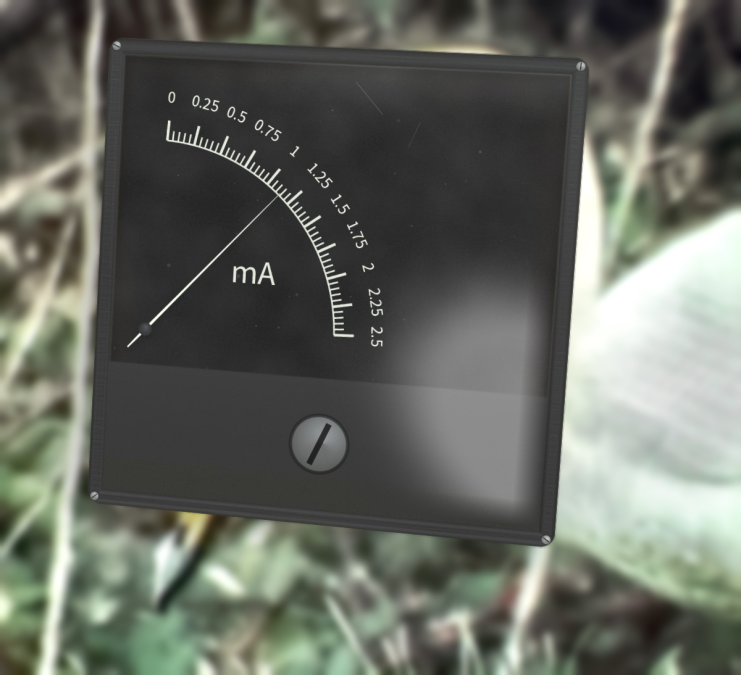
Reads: 1.15 mA
